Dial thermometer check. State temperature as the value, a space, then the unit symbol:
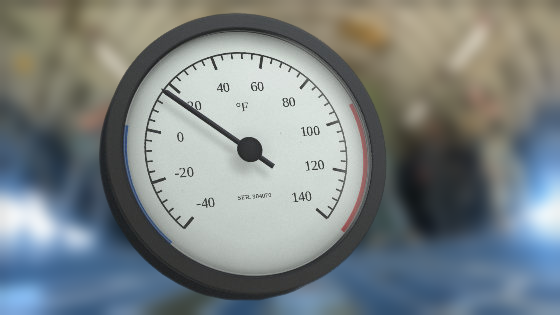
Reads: 16 °F
